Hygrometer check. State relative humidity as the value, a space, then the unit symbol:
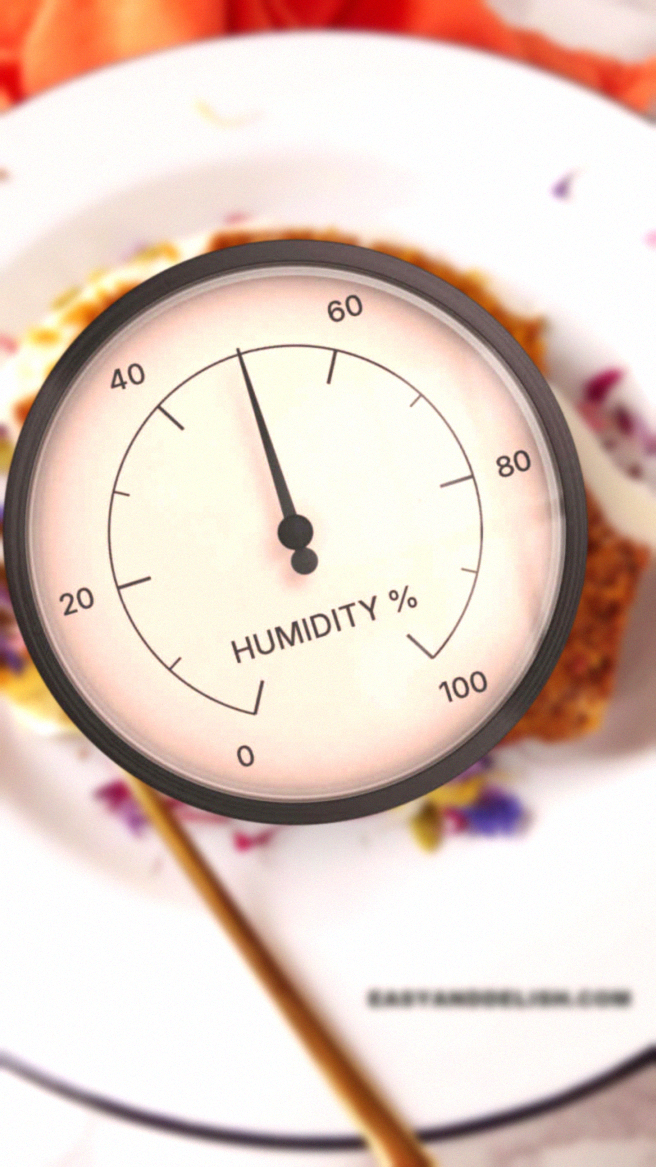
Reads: 50 %
